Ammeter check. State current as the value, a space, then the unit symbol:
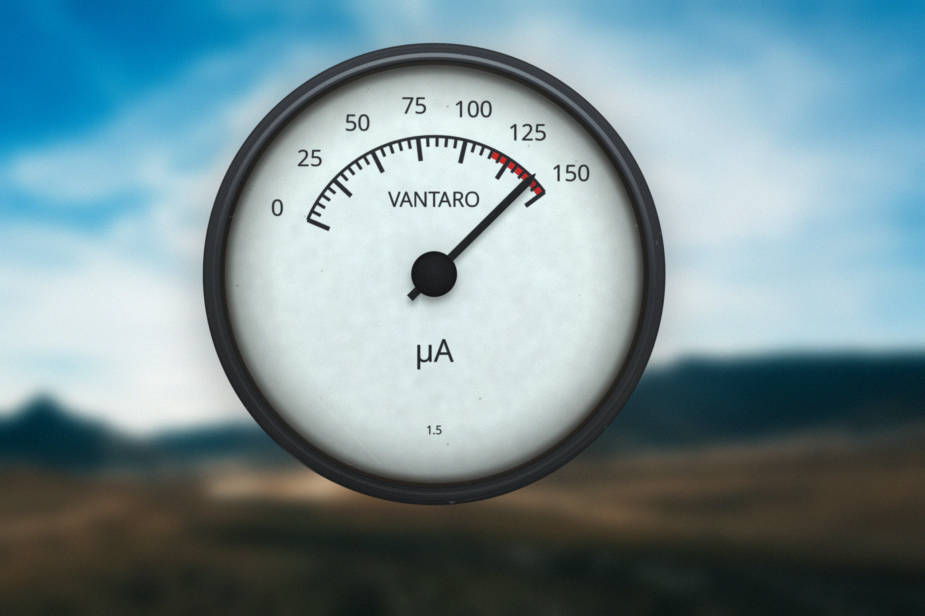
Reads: 140 µA
